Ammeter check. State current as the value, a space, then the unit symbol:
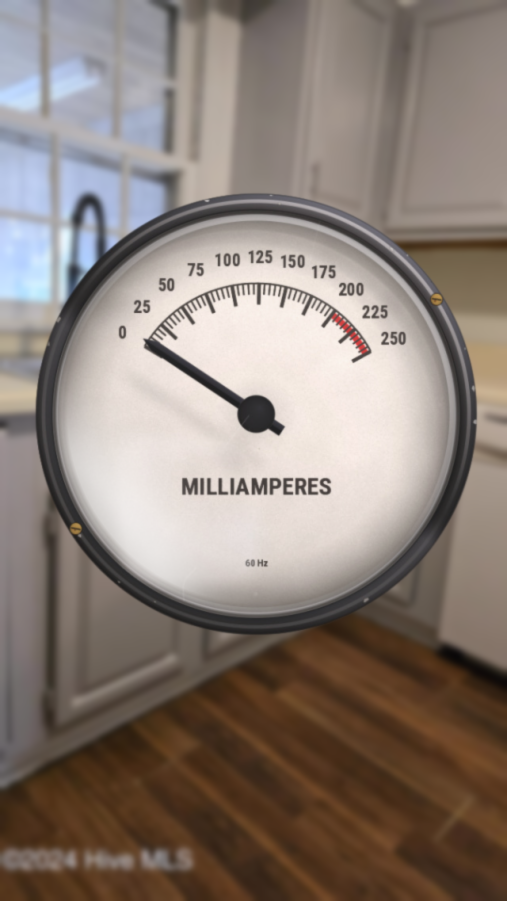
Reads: 5 mA
